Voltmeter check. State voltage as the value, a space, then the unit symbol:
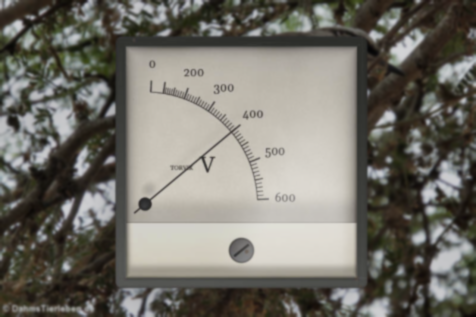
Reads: 400 V
